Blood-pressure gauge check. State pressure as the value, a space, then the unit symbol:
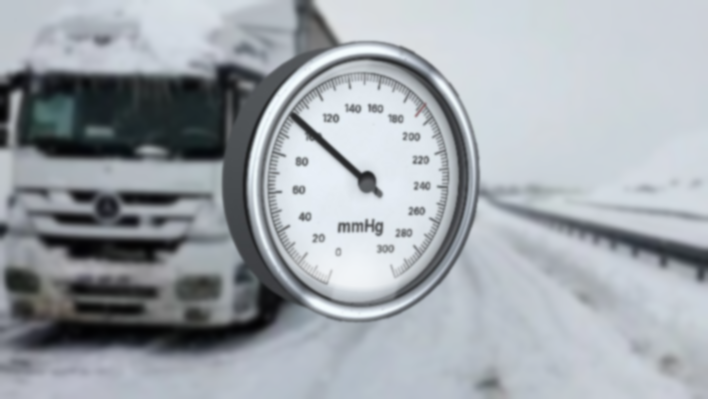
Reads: 100 mmHg
